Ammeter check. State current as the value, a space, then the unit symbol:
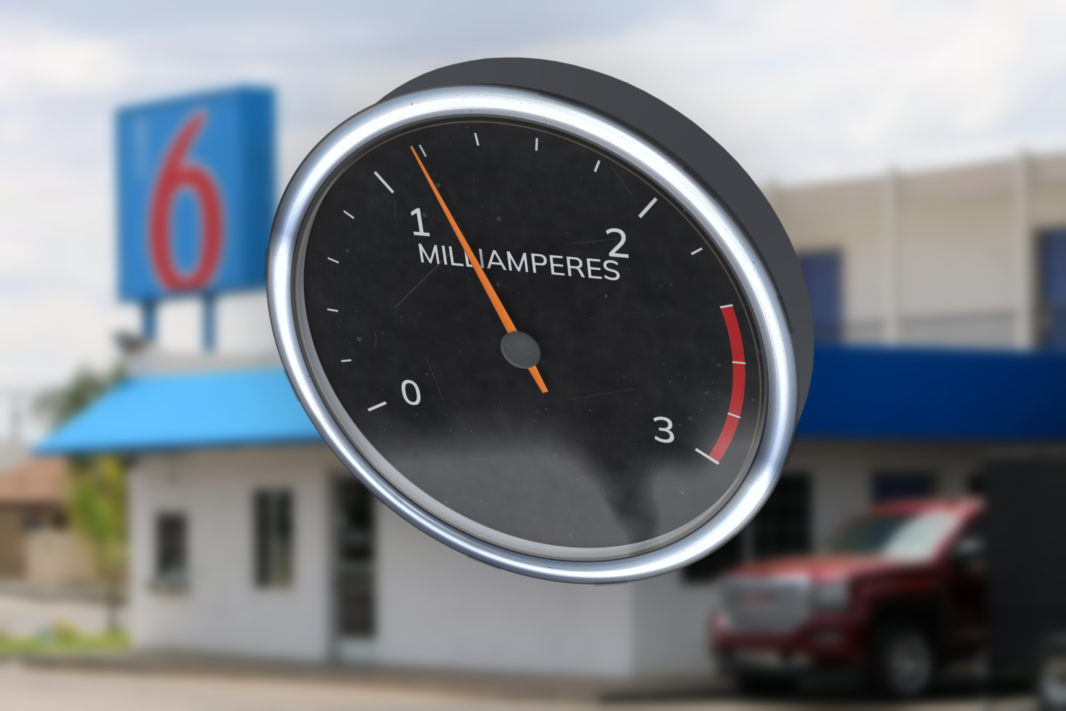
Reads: 1.2 mA
